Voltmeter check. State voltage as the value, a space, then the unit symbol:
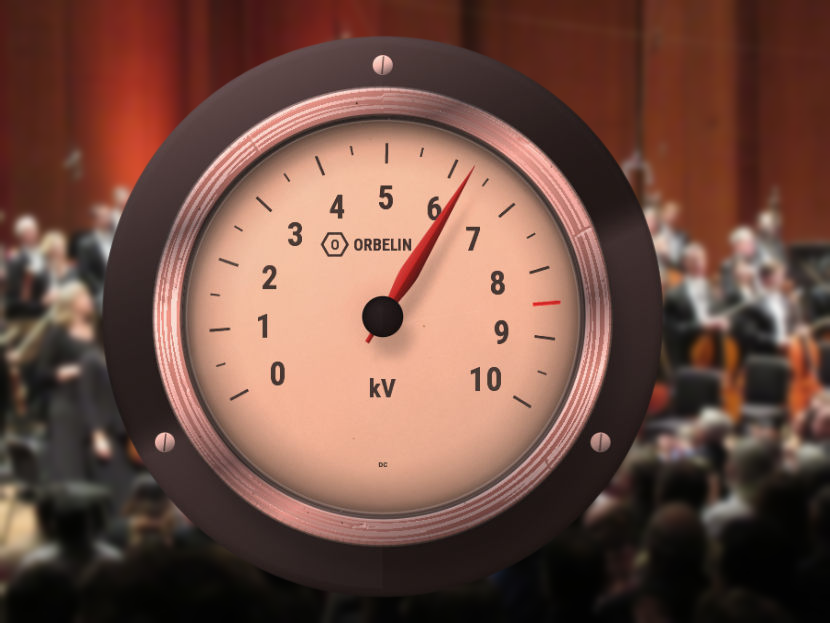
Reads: 6.25 kV
